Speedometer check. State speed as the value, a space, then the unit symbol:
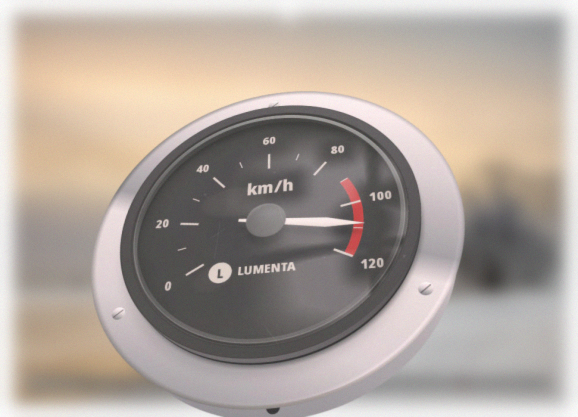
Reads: 110 km/h
